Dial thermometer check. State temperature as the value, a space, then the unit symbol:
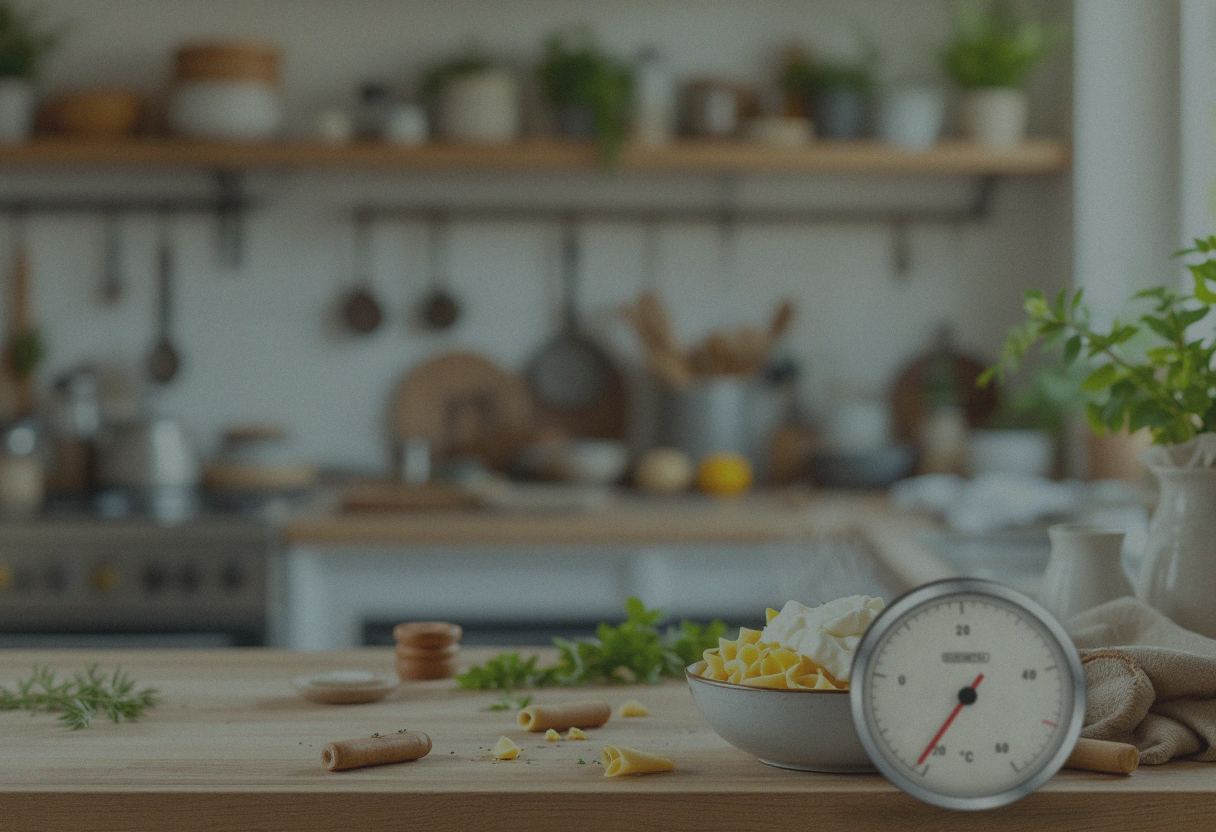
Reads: -18 °C
